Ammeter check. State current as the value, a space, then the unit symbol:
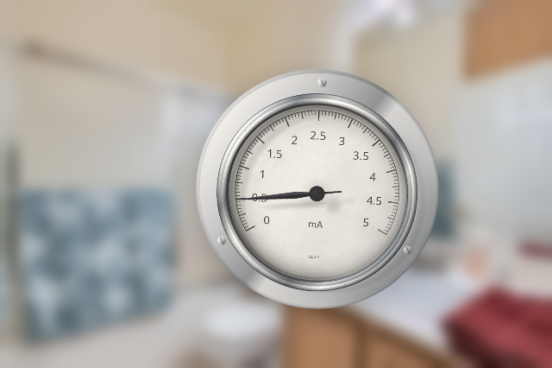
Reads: 0.5 mA
